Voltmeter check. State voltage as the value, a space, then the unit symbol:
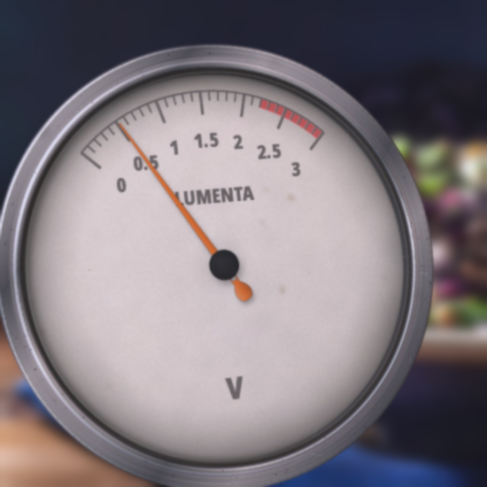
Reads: 0.5 V
